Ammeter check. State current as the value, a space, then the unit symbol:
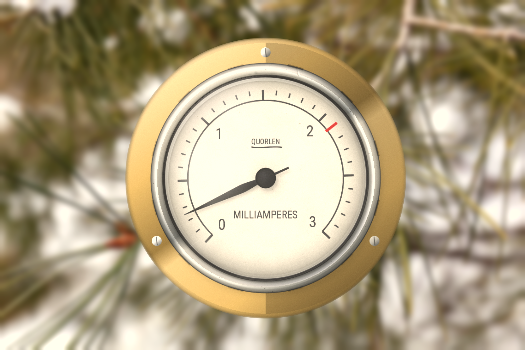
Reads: 0.25 mA
